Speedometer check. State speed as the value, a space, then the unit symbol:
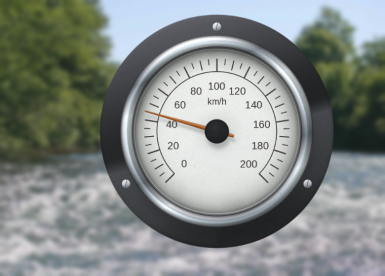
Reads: 45 km/h
